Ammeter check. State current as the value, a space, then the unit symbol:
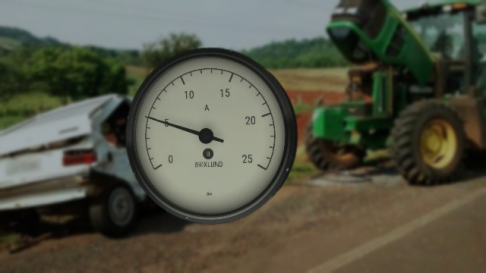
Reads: 5 A
